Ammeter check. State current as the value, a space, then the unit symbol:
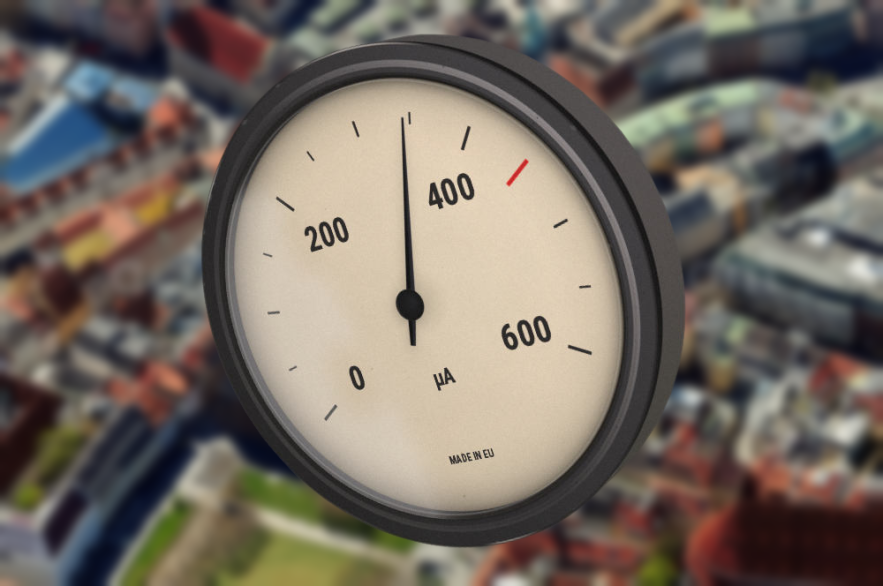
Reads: 350 µA
